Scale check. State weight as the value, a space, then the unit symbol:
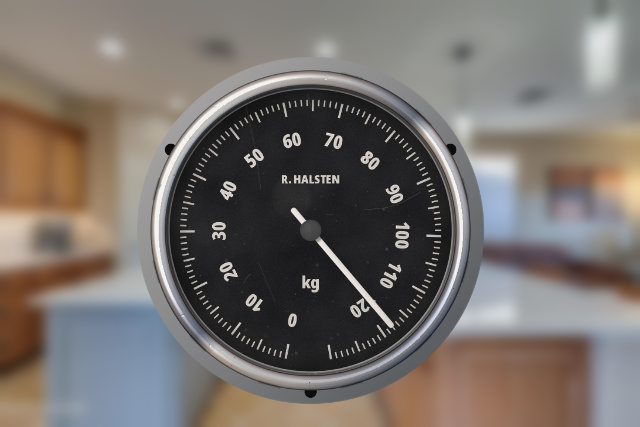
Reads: 118 kg
